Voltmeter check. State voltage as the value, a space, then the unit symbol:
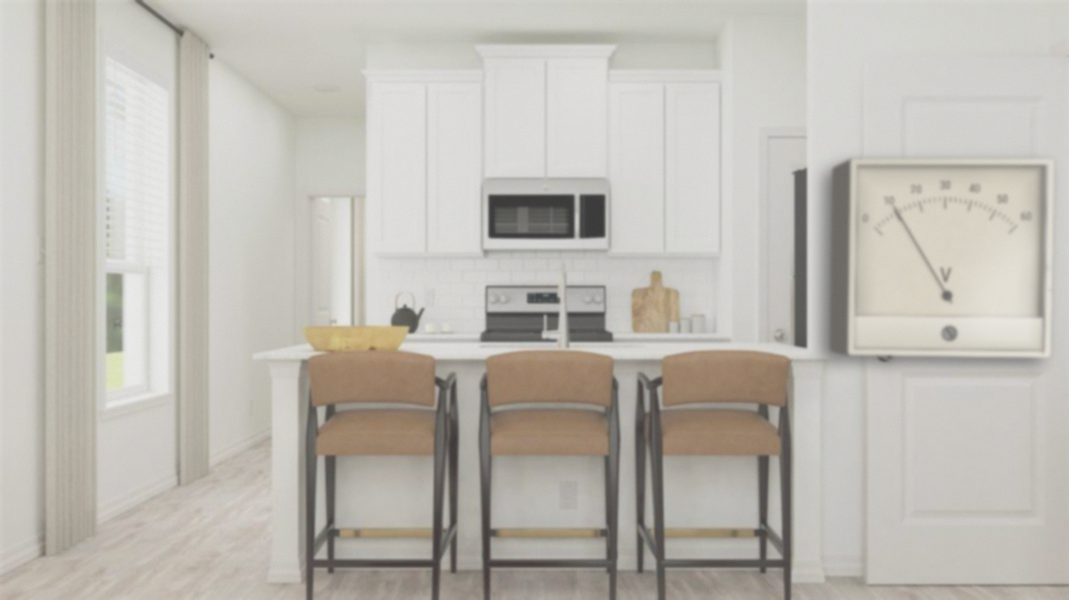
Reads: 10 V
